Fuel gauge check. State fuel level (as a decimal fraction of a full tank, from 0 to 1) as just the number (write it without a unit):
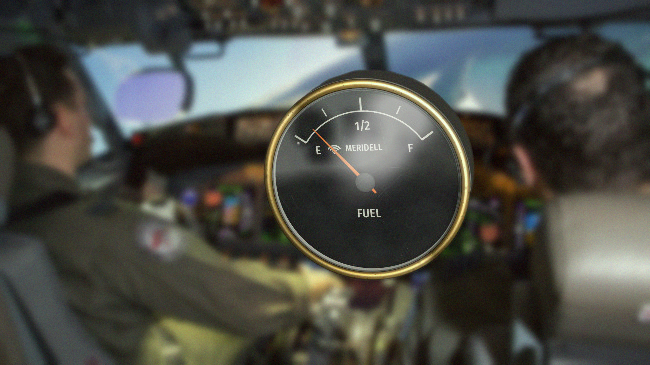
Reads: 0.125
